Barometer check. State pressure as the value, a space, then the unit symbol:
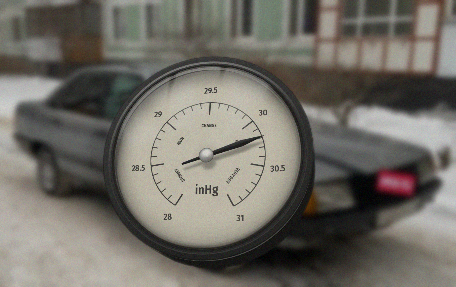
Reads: 30.2 inHg
